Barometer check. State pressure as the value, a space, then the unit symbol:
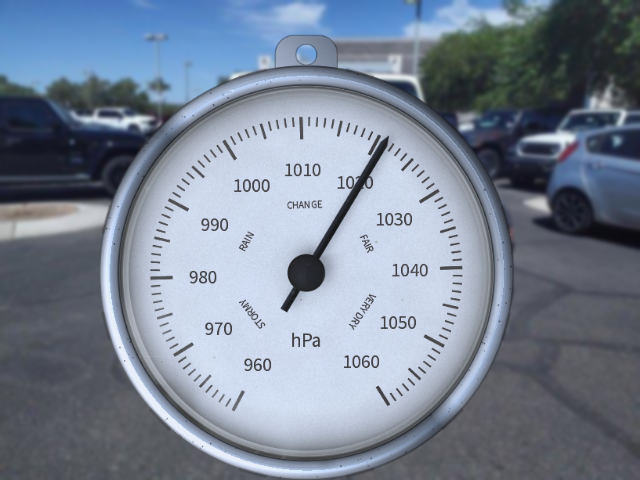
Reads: 1021 hPa
